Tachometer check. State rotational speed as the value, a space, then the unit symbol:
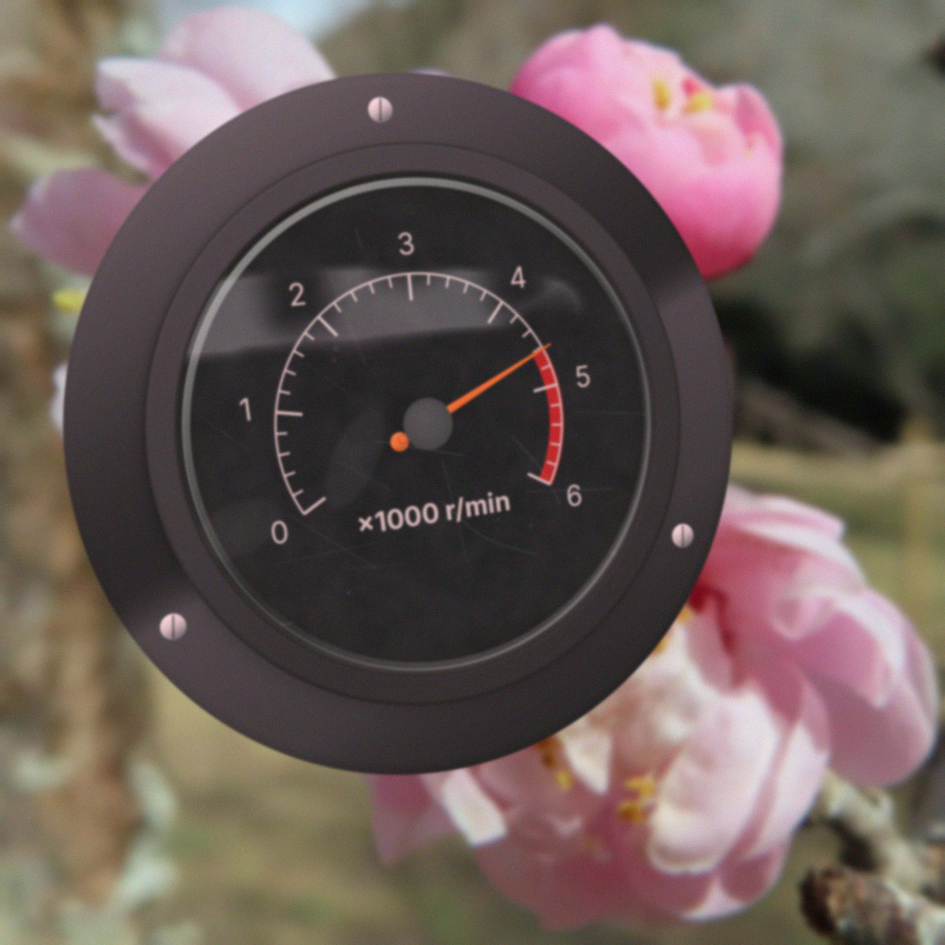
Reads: 4600 rpm
